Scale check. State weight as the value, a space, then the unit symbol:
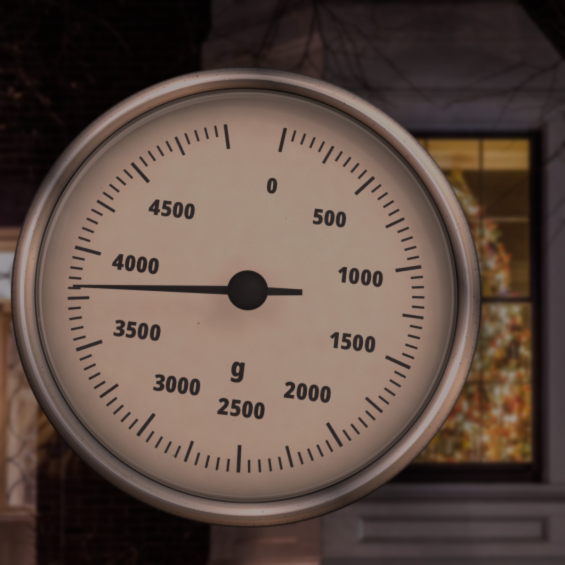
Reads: 3800 g
